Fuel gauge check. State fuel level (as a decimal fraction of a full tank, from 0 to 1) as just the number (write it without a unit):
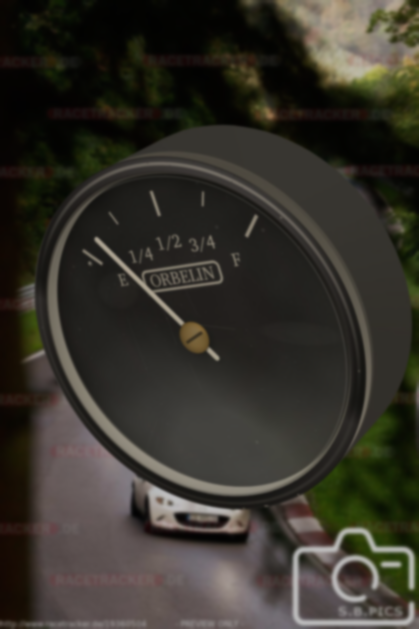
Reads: 0.125
